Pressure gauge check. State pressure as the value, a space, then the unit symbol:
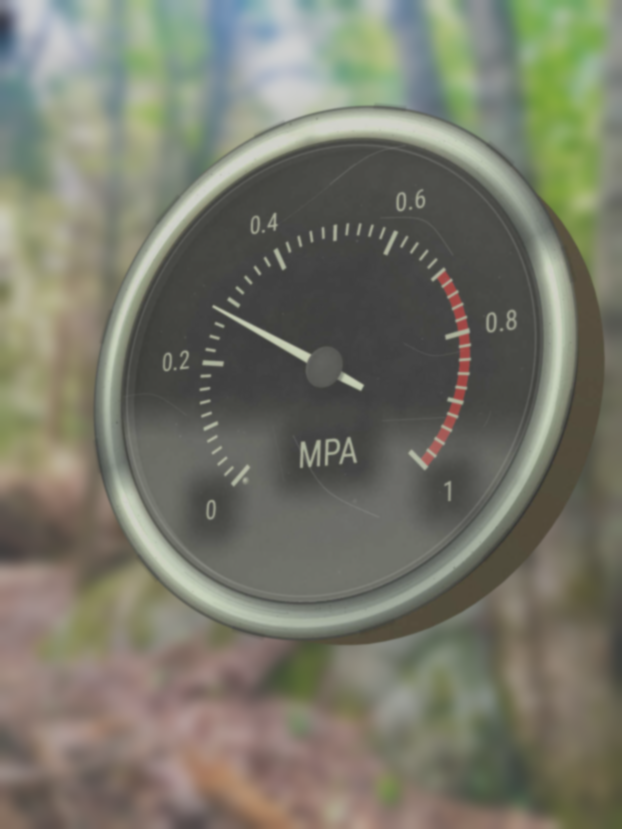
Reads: 0.28 MPa
